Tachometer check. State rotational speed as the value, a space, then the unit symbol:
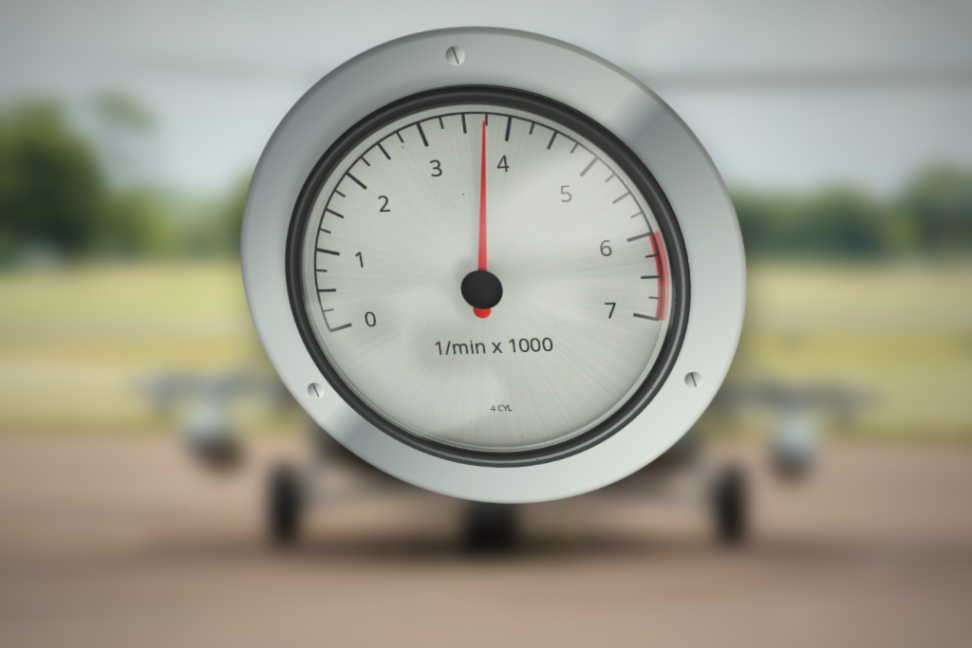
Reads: 3750 rpm
